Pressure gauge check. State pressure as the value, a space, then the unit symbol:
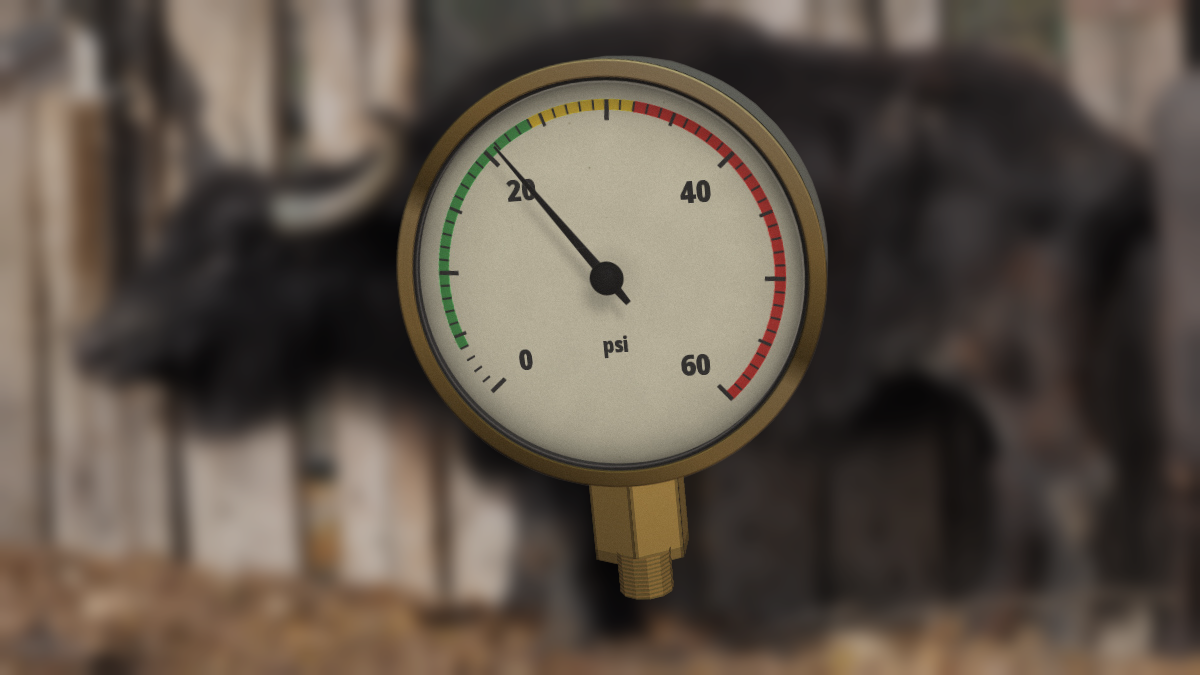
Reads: 21 psi
